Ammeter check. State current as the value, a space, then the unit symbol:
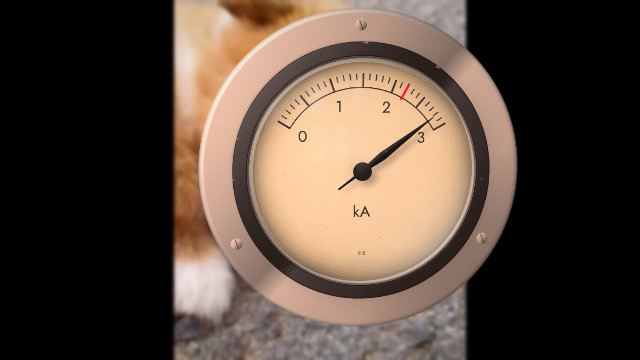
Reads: 2.8 kA
